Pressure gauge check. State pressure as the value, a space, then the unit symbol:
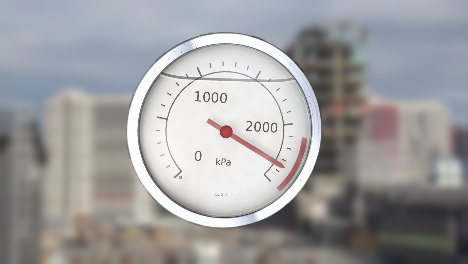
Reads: 2350 kPa
